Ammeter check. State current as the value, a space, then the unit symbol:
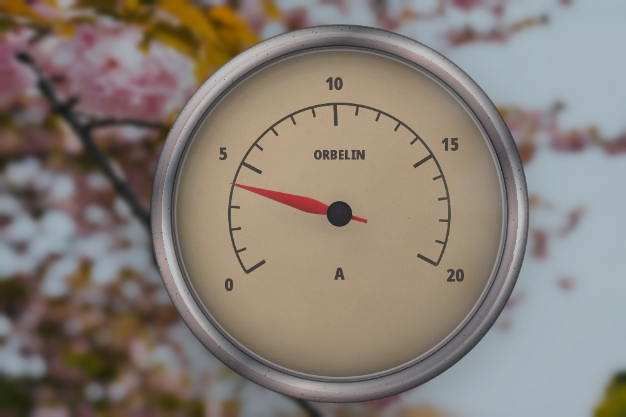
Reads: 4 A
